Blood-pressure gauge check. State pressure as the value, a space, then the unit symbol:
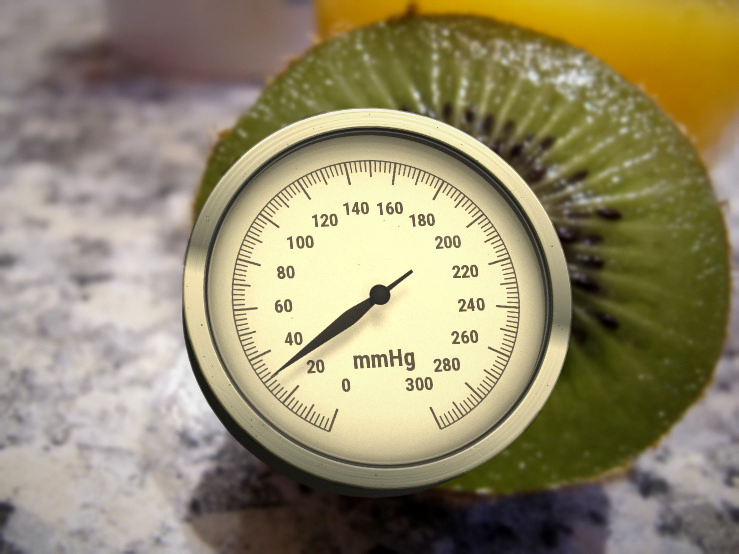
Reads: 30 mmHg
